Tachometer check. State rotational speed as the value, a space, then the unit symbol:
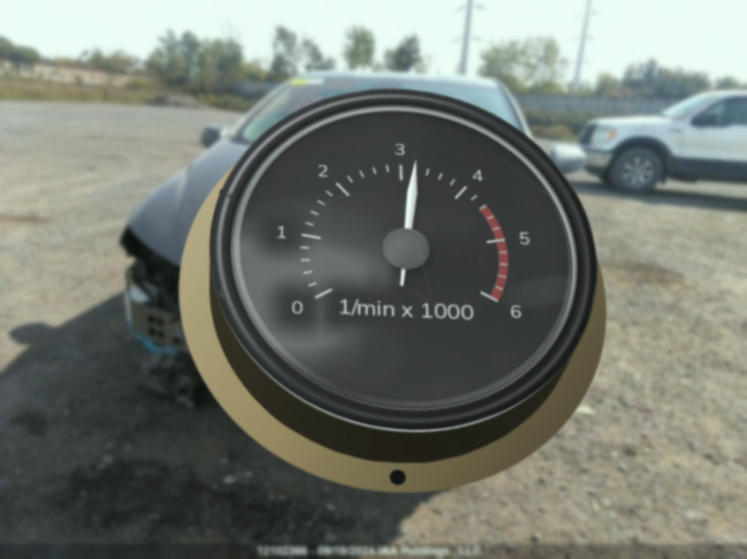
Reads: 3200 rpm
